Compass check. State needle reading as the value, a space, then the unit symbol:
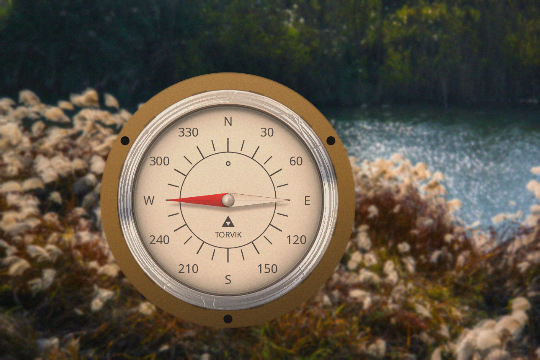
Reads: 270 °
